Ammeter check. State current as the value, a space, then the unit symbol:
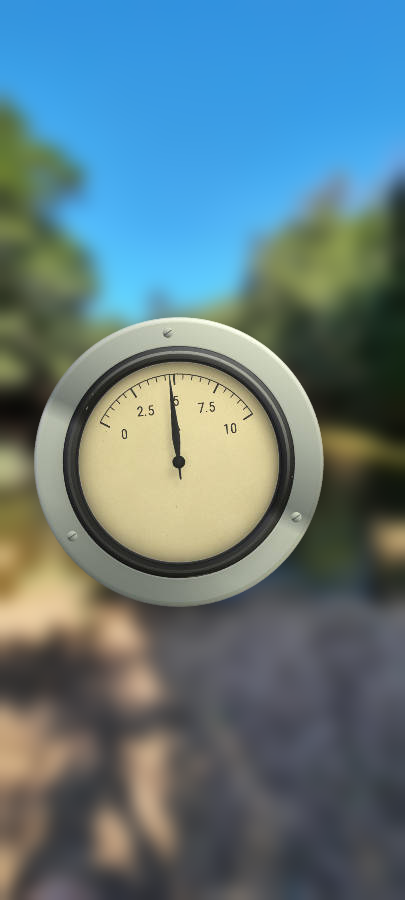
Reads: 4.75 A
